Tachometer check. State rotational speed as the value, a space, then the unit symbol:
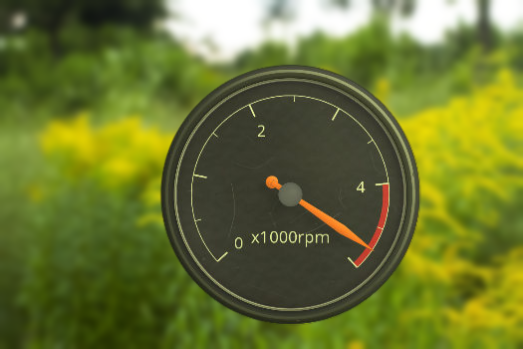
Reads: 4750 rpm
